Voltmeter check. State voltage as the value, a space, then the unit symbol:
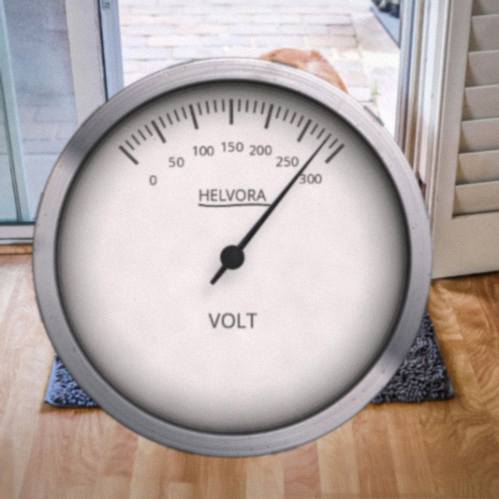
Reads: 280 V
